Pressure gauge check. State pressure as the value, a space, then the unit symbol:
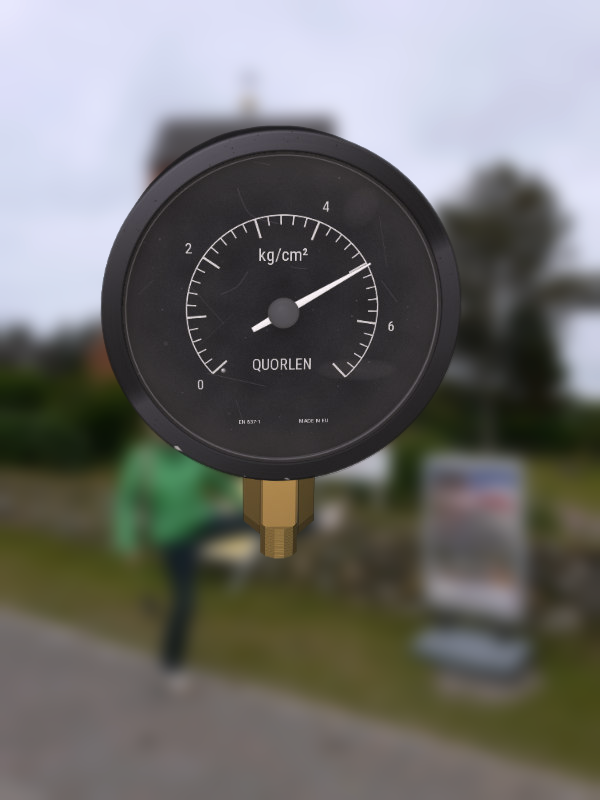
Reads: 5 kg/cm²
